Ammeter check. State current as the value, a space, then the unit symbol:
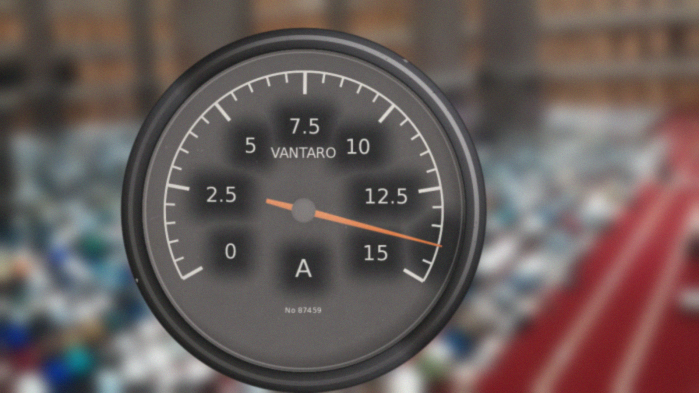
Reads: 14 A
